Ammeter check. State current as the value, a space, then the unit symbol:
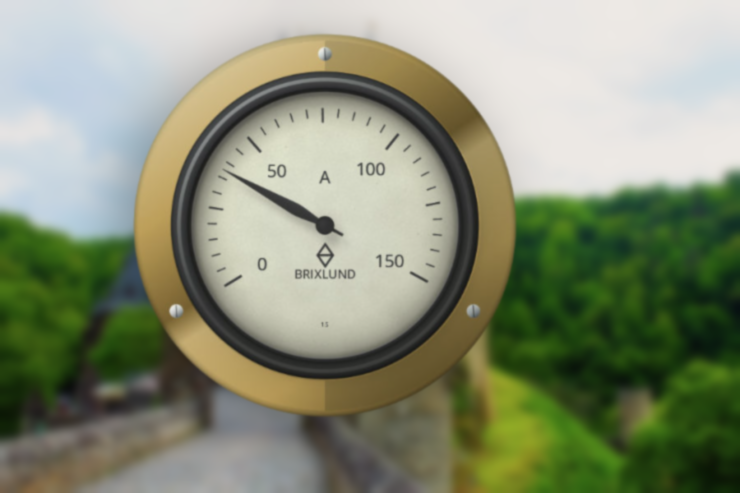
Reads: 37.5 A
